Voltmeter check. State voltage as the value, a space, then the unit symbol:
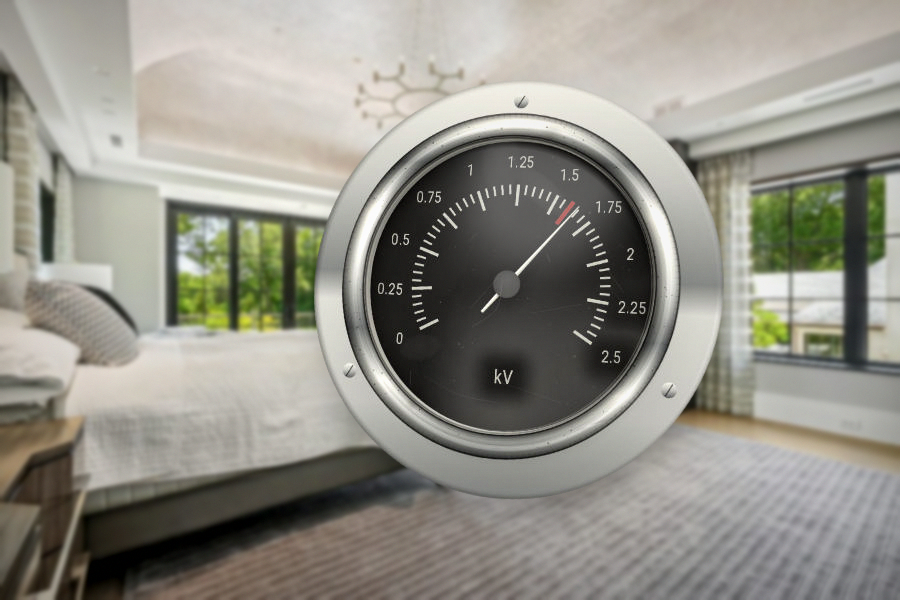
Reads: 1.65 kV
